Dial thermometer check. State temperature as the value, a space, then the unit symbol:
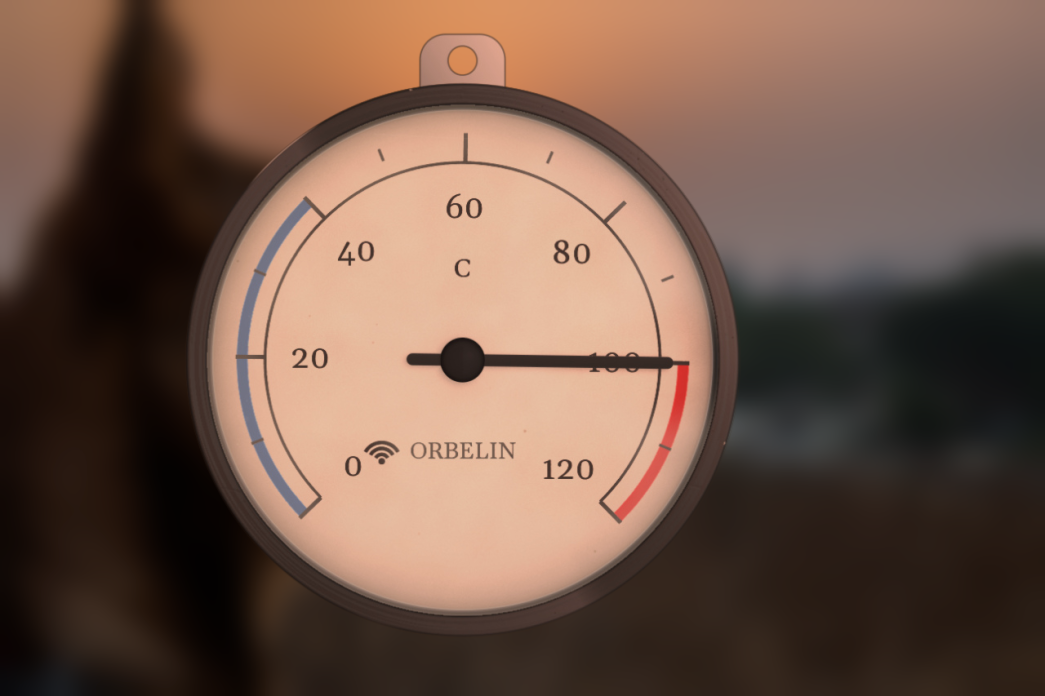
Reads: 100 °C
